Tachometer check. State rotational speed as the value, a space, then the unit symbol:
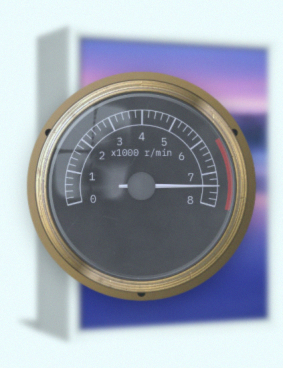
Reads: 7400 rpm
